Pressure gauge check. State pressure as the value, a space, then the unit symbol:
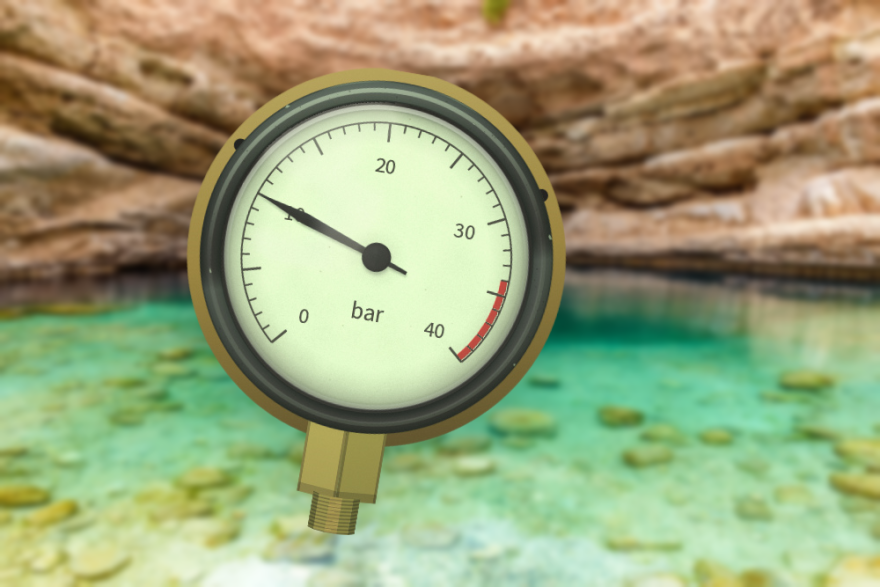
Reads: 10 bar
